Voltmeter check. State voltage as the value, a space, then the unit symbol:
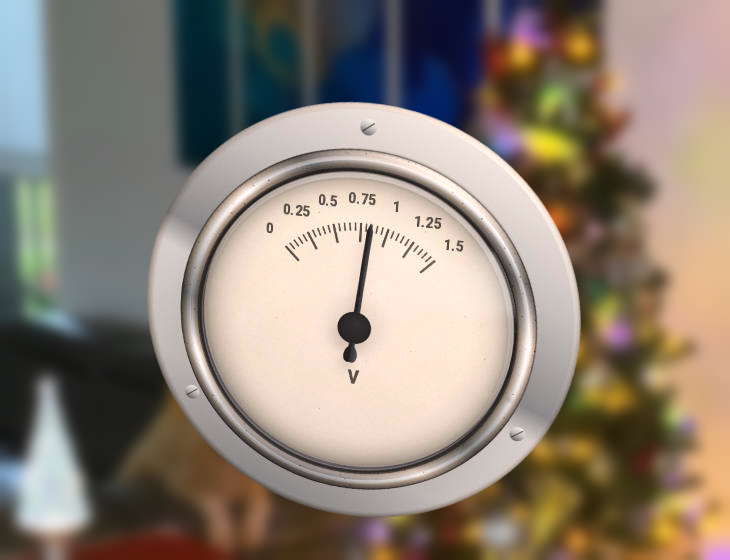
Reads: 0.85 V
